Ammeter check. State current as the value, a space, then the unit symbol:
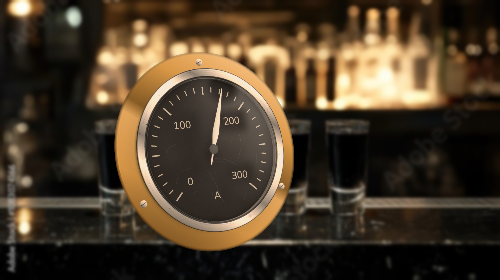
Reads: 170 A
